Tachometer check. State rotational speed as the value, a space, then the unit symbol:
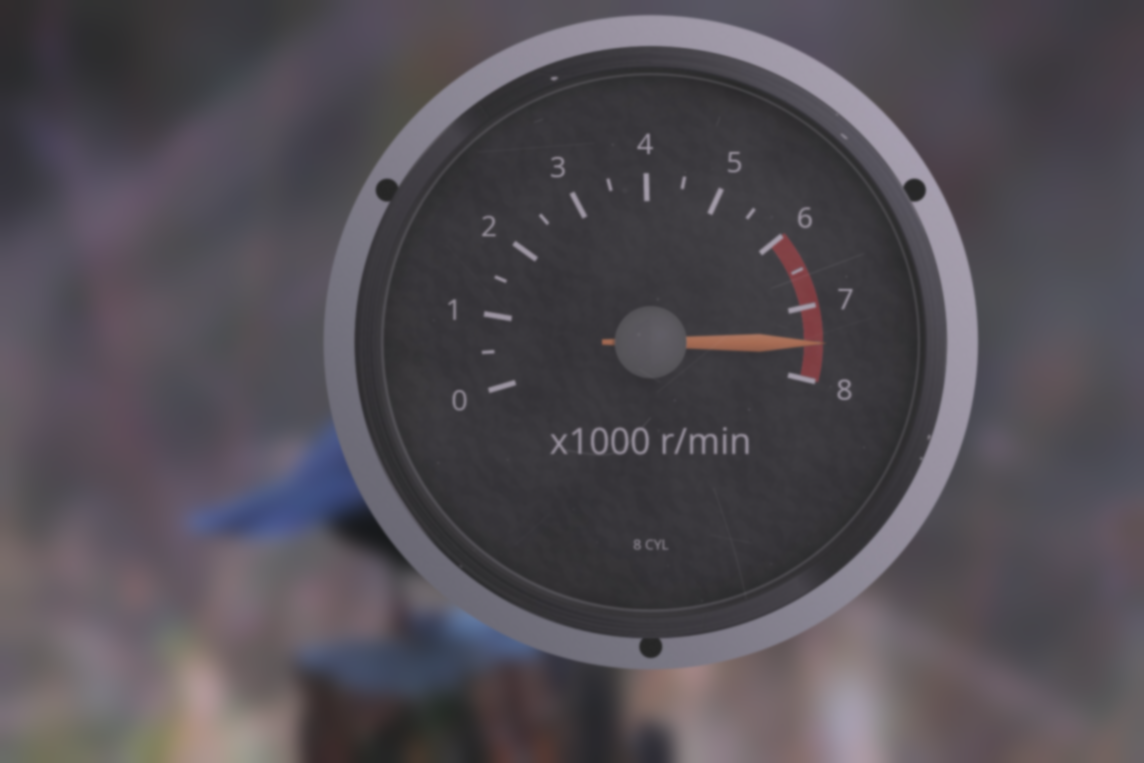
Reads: 7500 rpm
